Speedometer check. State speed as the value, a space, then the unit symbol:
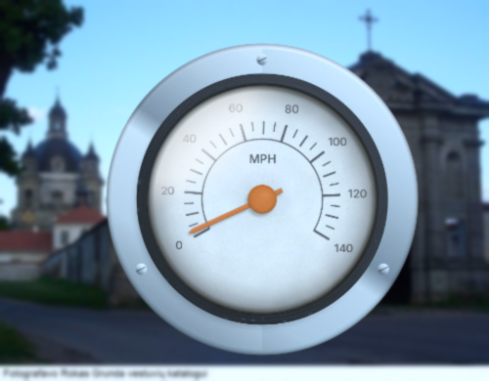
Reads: 2.5 mph
